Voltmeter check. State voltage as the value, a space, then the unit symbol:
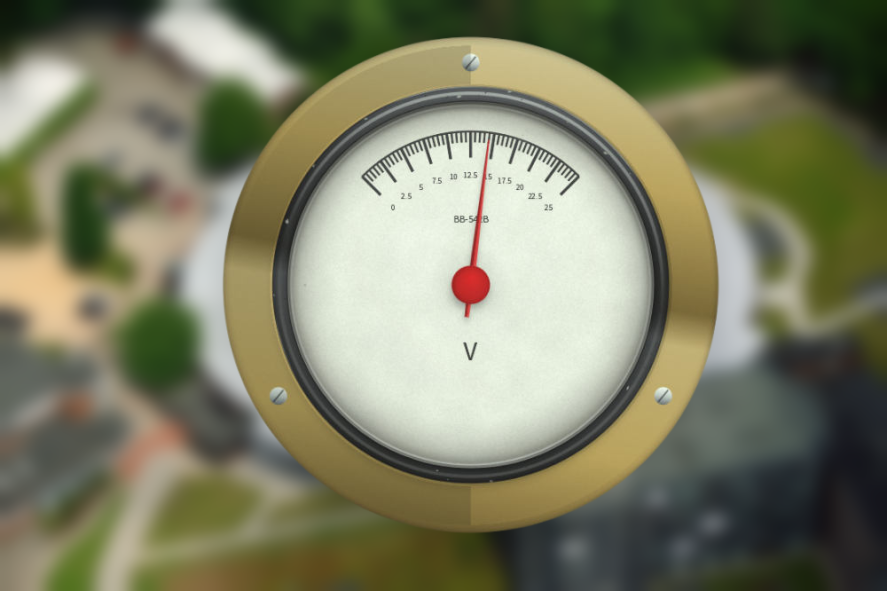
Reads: 14.5 V
